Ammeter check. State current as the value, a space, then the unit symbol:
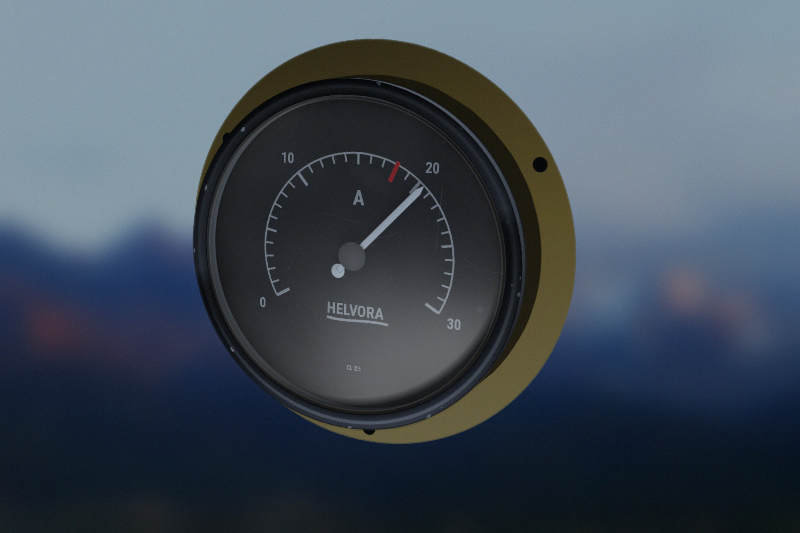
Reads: 20.5 A
